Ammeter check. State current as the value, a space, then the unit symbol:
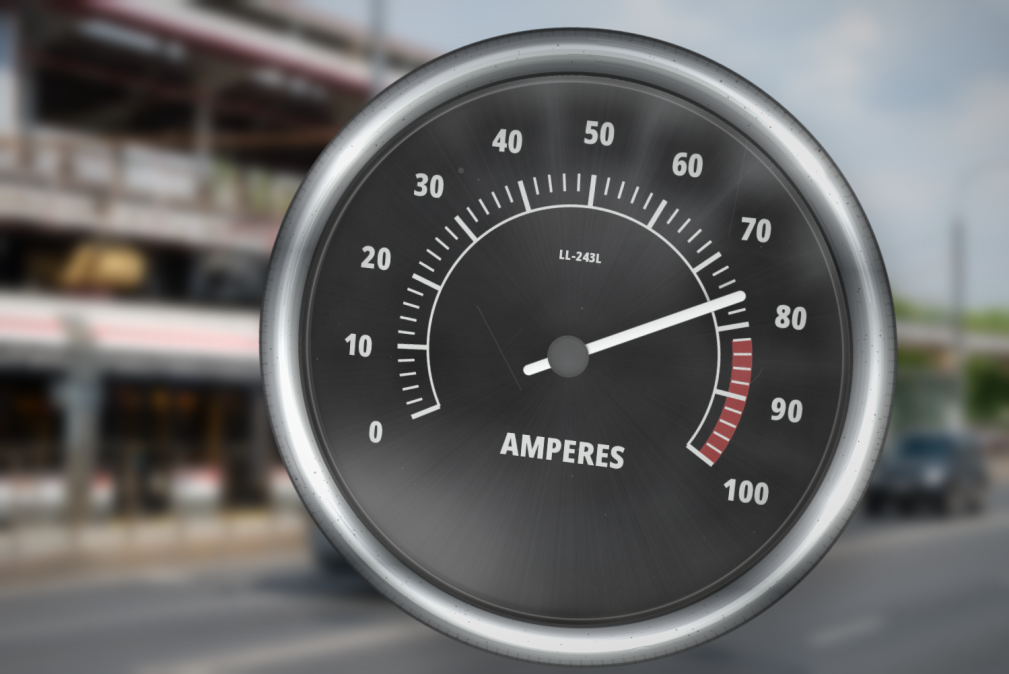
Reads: 76 A
